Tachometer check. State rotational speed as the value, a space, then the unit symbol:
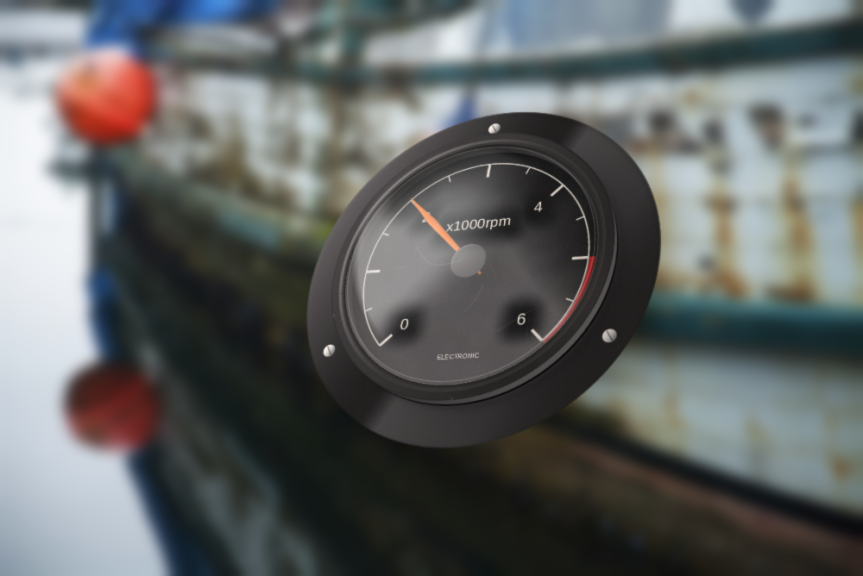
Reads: 2000 rpm
